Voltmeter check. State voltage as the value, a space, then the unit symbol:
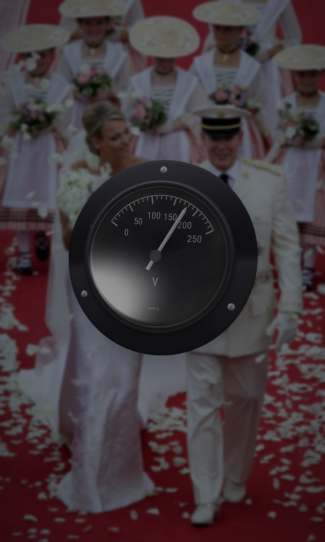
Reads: 180 V
